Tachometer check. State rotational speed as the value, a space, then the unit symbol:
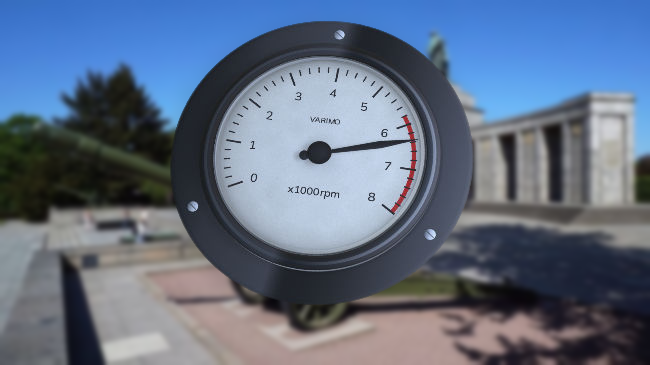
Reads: 6400 rpm
